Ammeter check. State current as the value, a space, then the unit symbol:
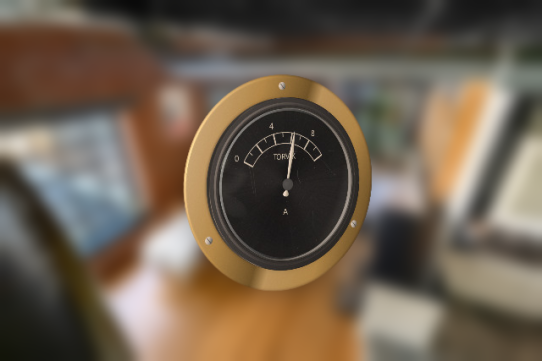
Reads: 6 A
